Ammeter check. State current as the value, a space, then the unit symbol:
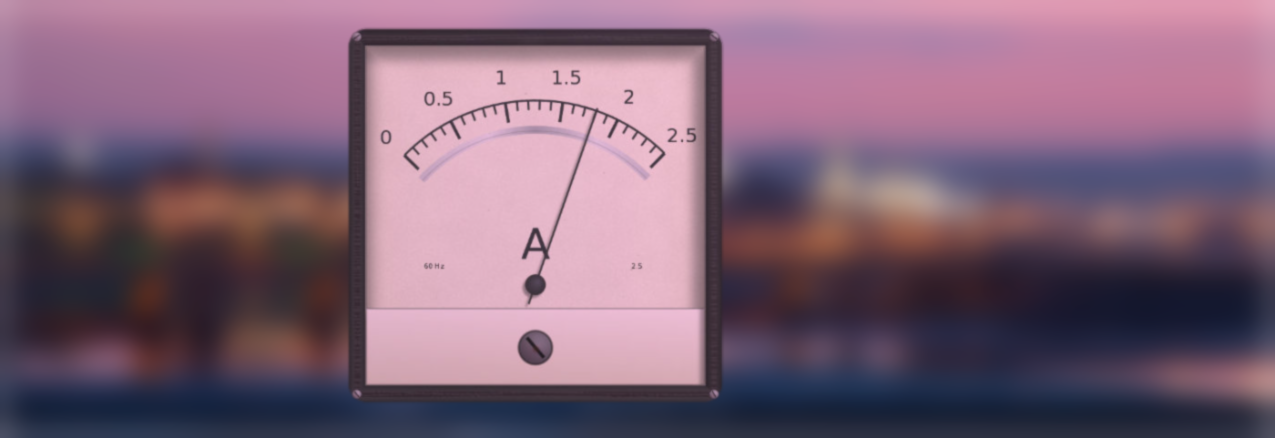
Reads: 1.8 A
